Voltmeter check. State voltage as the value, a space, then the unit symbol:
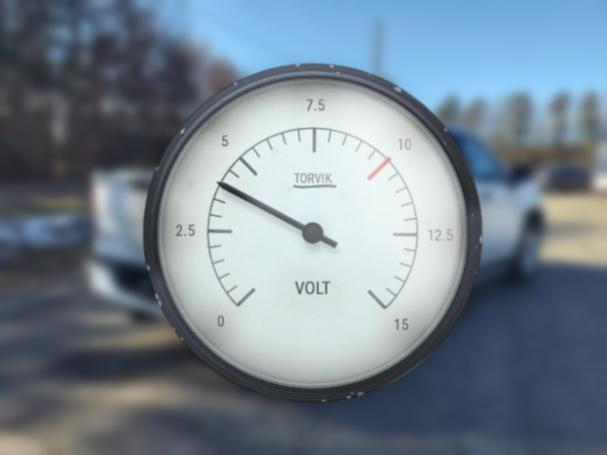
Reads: 4 V
